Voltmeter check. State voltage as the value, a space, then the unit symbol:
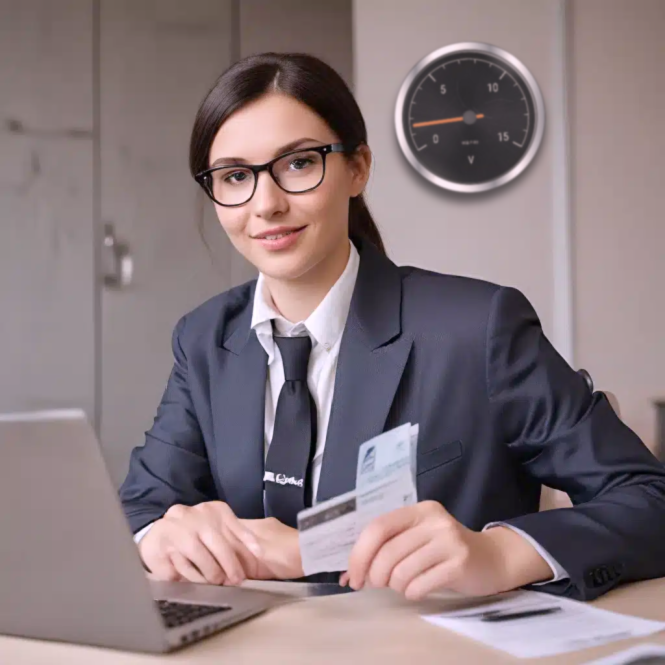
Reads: 1.5 V
